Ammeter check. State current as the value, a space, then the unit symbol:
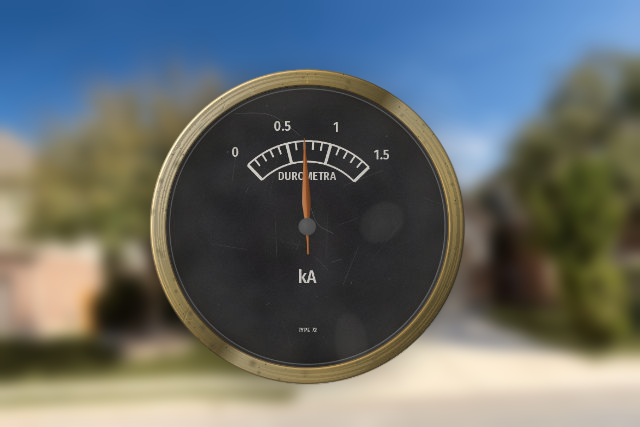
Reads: 0.7 kA
